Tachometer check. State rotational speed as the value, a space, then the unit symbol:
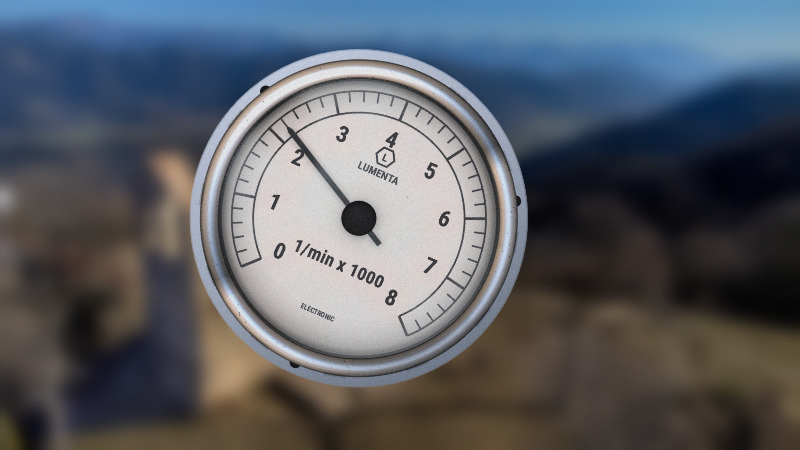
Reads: 2200 rpm
